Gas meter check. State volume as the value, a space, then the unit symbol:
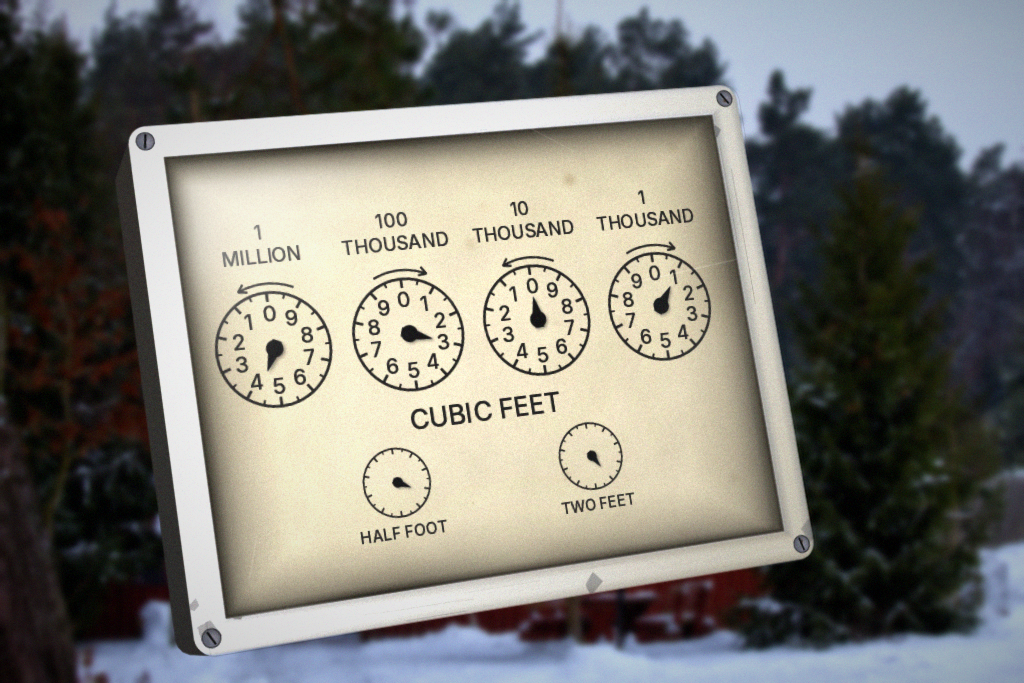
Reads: 430100 ft³
